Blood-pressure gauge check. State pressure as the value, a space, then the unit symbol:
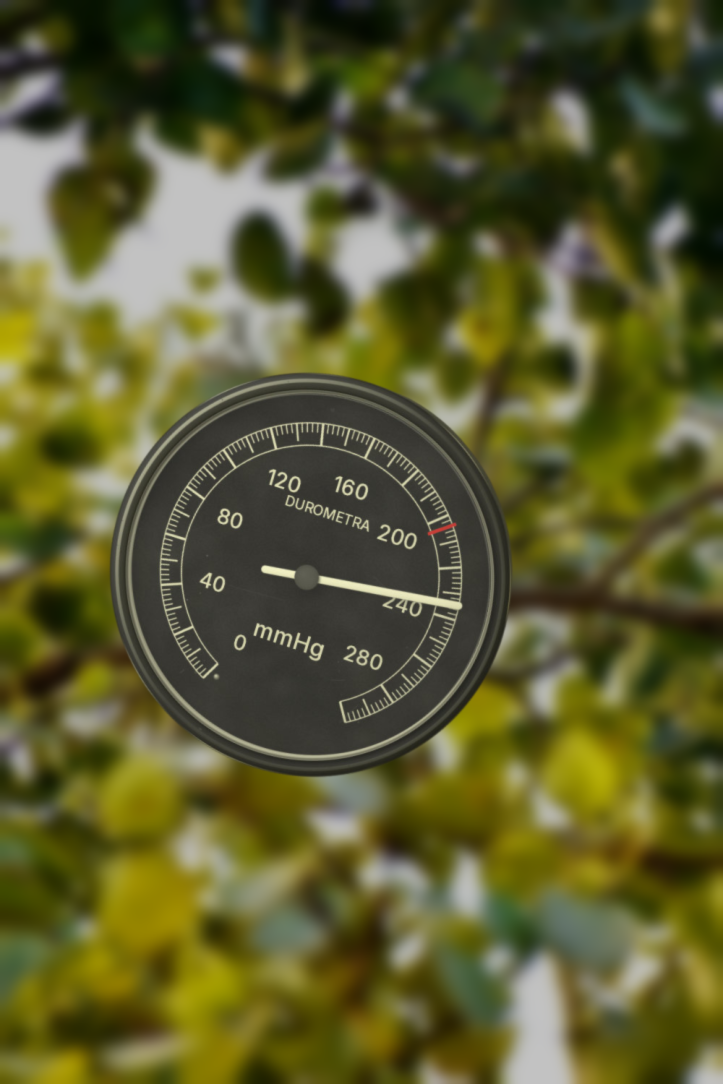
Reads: 234 mmHg
